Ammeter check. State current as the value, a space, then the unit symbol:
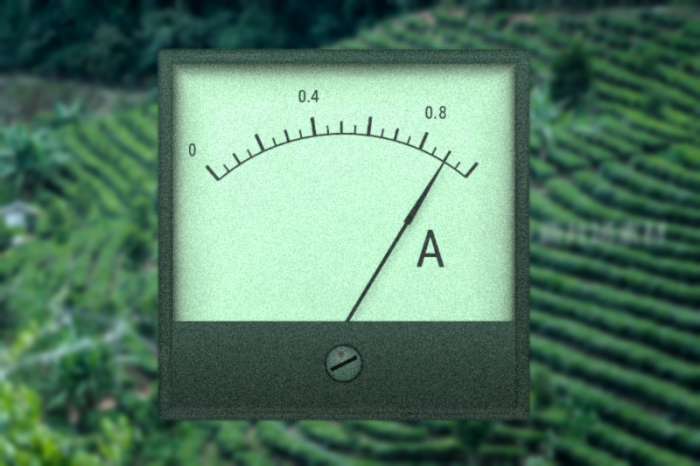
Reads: 0.9 A
